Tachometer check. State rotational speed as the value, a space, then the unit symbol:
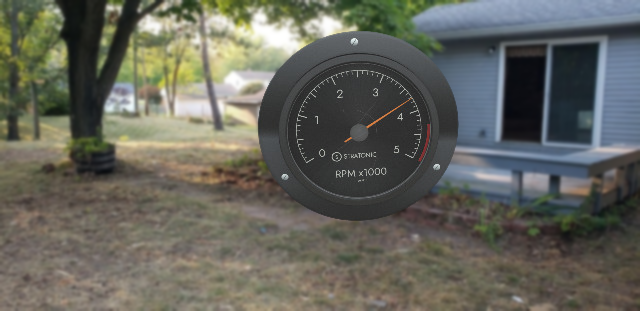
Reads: 3700 rpm
